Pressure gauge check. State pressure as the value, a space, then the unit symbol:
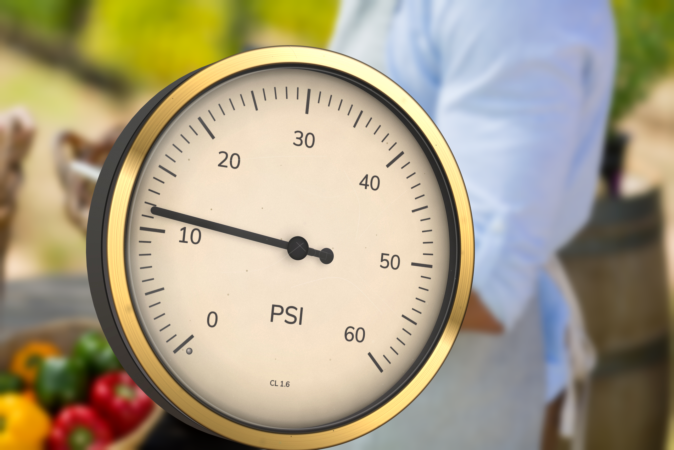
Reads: 11.5 psi
